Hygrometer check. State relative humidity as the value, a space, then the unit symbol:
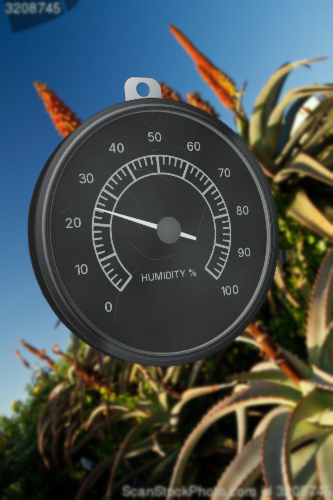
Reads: 24 %
